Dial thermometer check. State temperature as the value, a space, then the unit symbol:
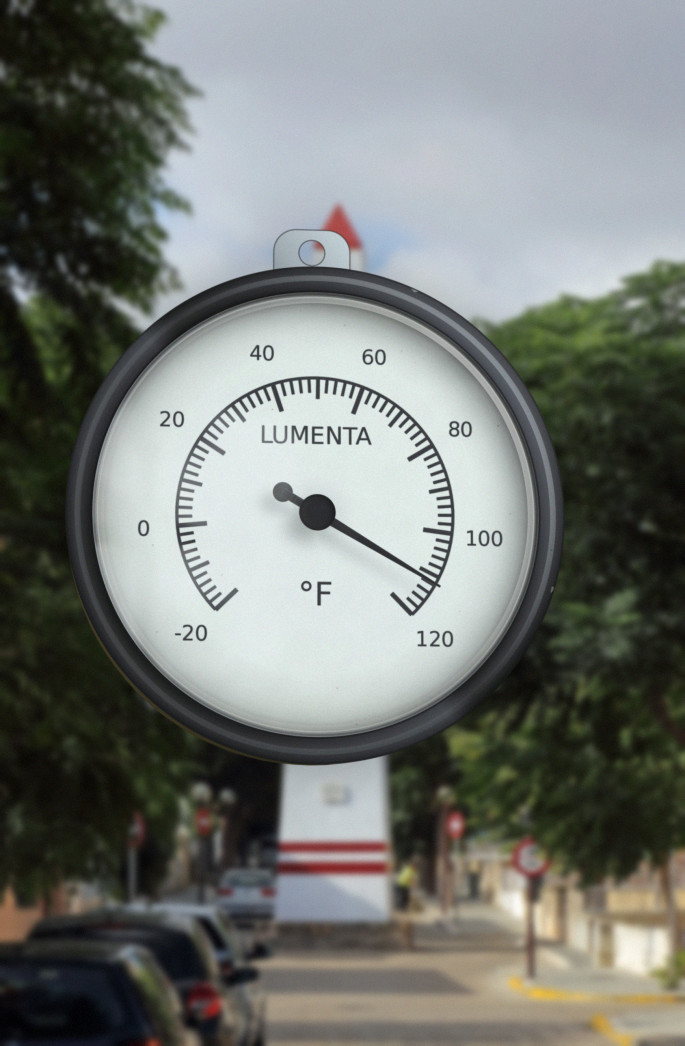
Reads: 112 °F
